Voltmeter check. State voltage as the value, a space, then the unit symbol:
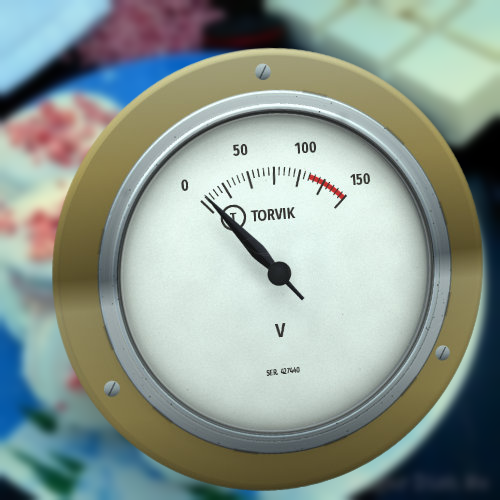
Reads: 5 V
